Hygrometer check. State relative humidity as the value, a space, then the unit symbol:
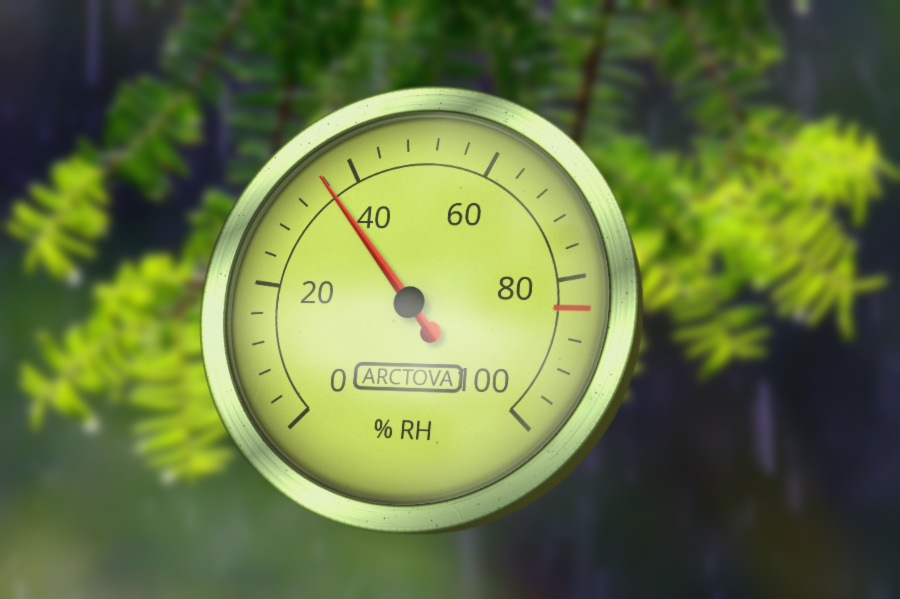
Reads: 36 %
